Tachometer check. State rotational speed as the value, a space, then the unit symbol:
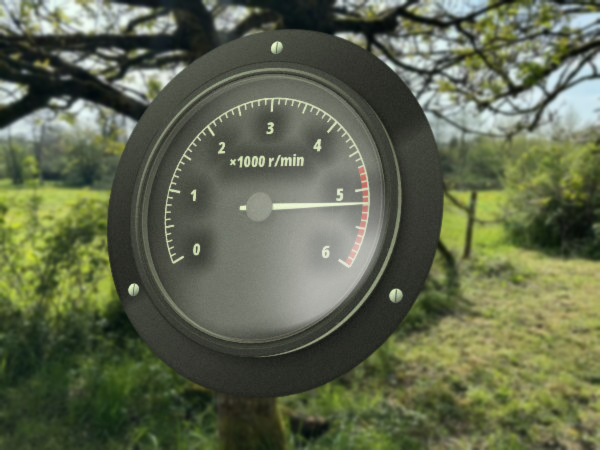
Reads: 5200 rpm
